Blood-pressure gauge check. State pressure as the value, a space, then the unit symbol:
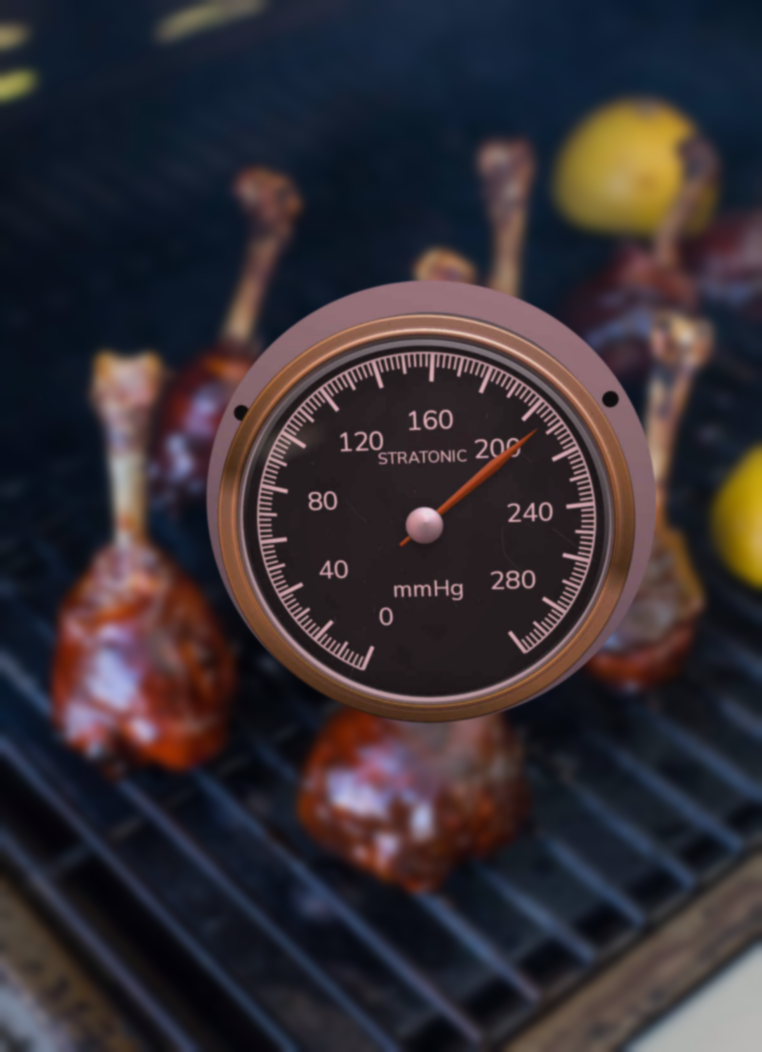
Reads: 206 mmHg
